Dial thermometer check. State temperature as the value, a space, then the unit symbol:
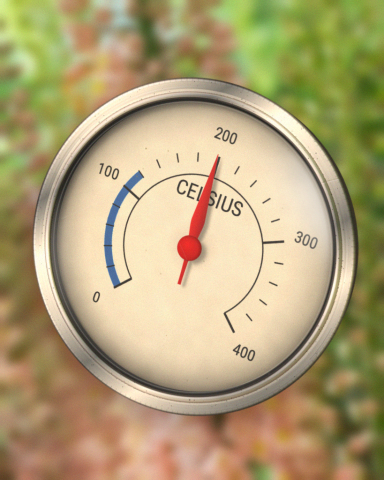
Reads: 200 °C
